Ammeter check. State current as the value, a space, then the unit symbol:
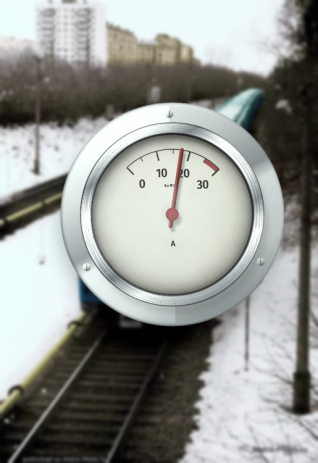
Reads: 17.5 A
